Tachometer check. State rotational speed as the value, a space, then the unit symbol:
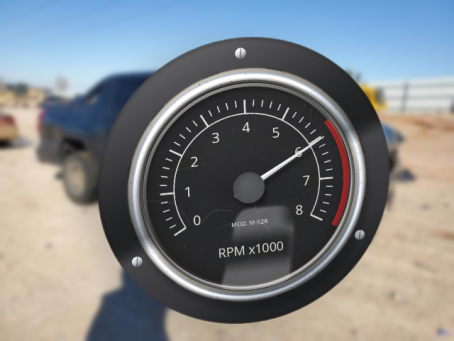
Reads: 6000 rpm
